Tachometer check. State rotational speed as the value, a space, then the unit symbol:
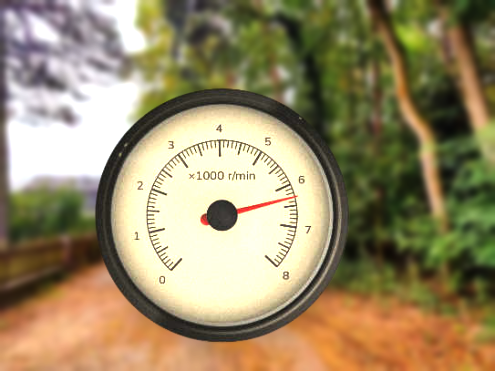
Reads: 6300 rpm
